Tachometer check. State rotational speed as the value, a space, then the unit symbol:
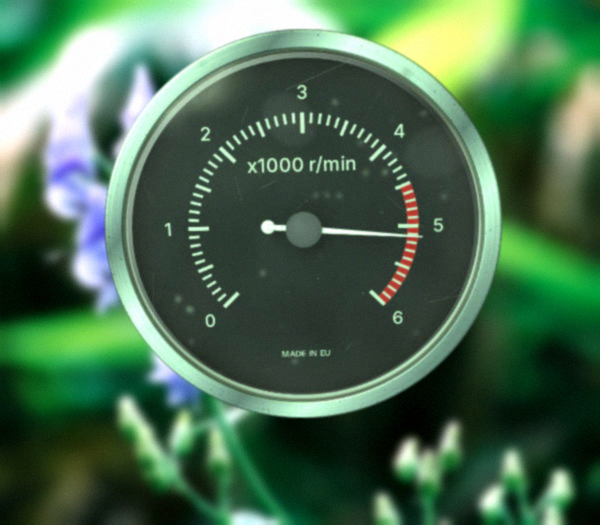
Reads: 5100 rpm
